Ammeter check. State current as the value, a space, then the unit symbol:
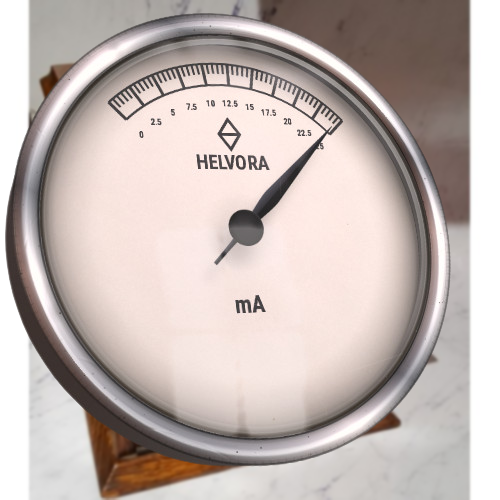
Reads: 24.5 mA
